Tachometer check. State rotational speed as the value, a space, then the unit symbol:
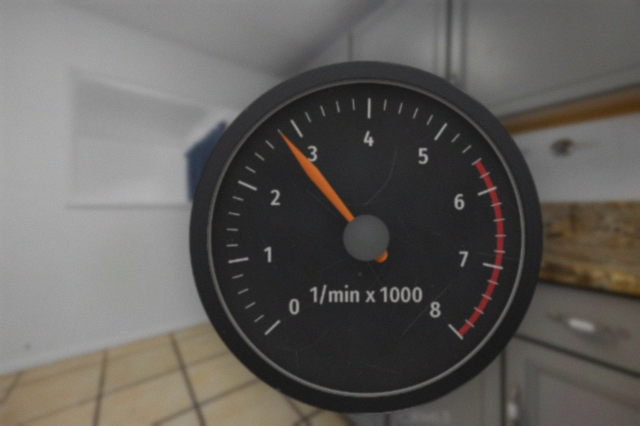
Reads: 2800 rpm
